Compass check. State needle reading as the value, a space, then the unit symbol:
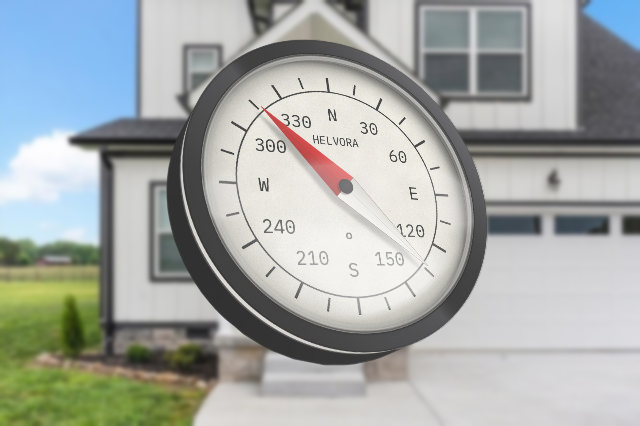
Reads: 315 °
